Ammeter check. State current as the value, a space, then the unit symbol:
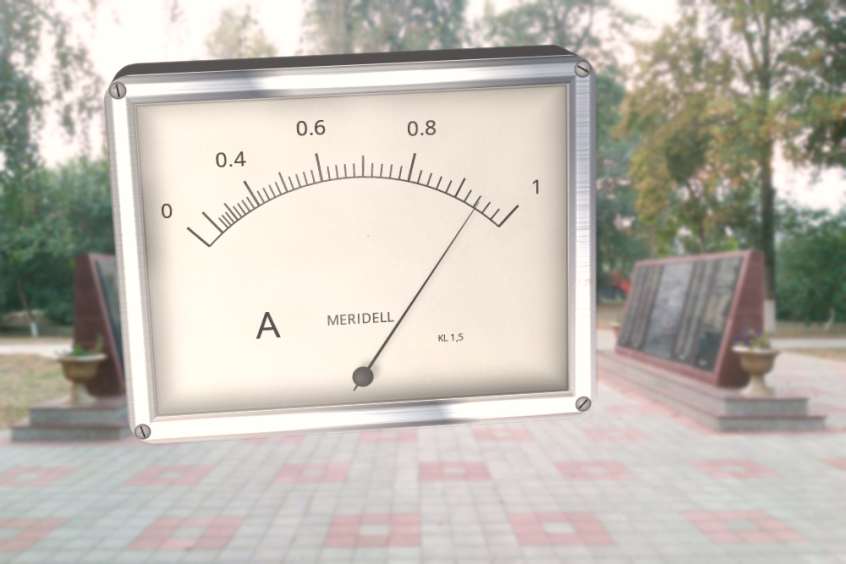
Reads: 0.94 A
